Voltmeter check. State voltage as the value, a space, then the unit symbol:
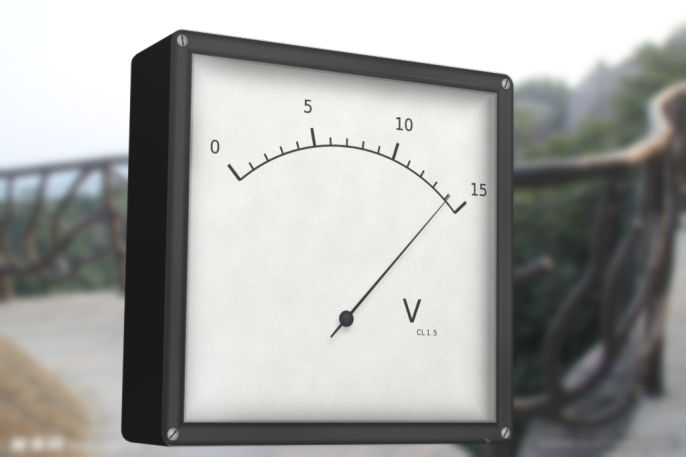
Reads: 14 V
